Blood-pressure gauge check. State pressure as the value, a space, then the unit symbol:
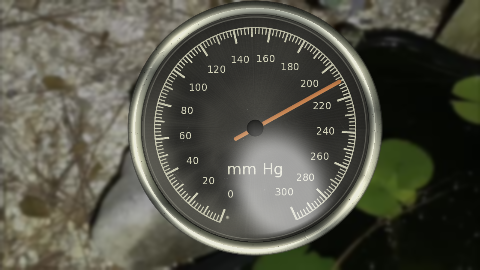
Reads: 210 mmHg
